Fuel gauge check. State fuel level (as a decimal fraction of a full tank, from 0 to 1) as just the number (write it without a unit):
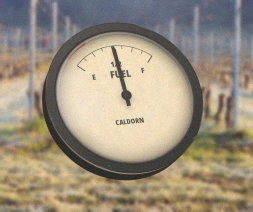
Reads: 0.5
